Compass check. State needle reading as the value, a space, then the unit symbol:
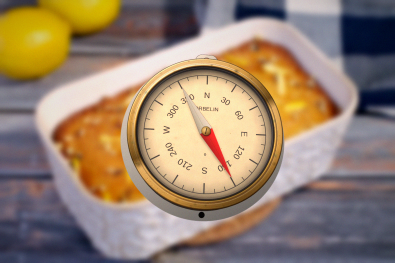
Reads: 150 °
